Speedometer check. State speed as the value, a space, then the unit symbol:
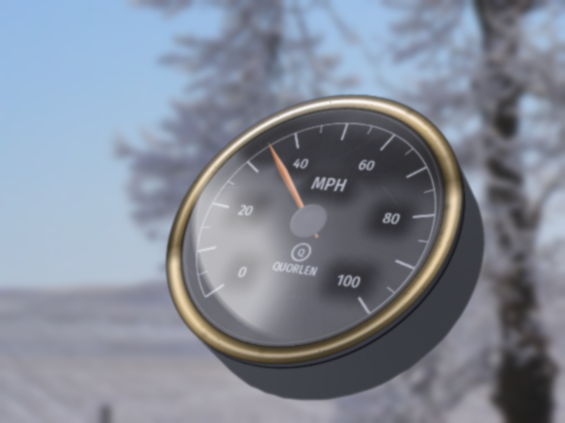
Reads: 35 mph
